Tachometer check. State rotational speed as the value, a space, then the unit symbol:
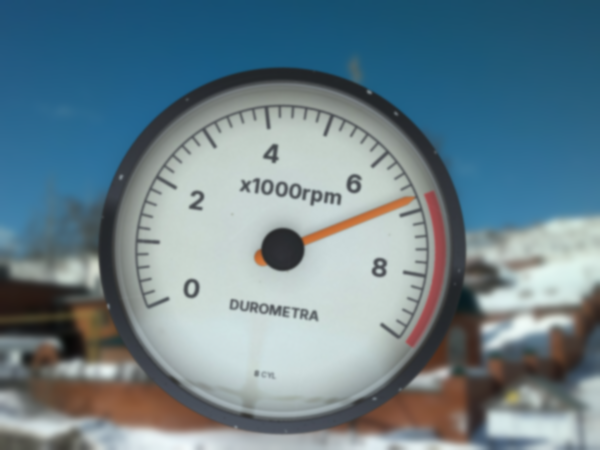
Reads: 6800 rpm
